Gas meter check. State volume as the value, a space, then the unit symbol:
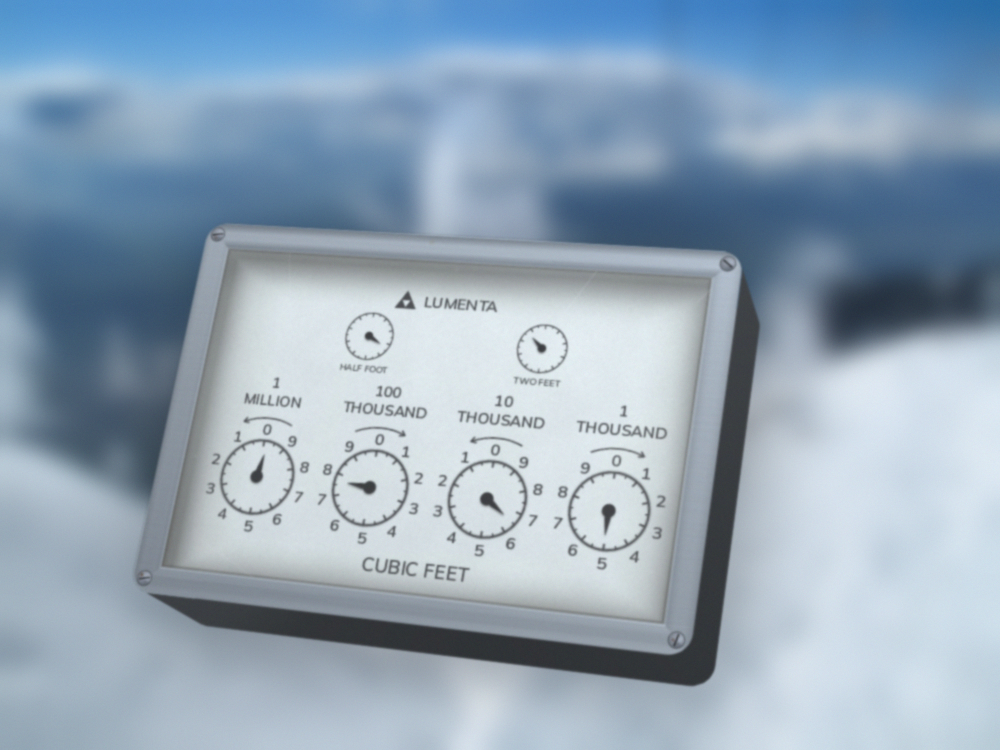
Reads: 976500 ft³
